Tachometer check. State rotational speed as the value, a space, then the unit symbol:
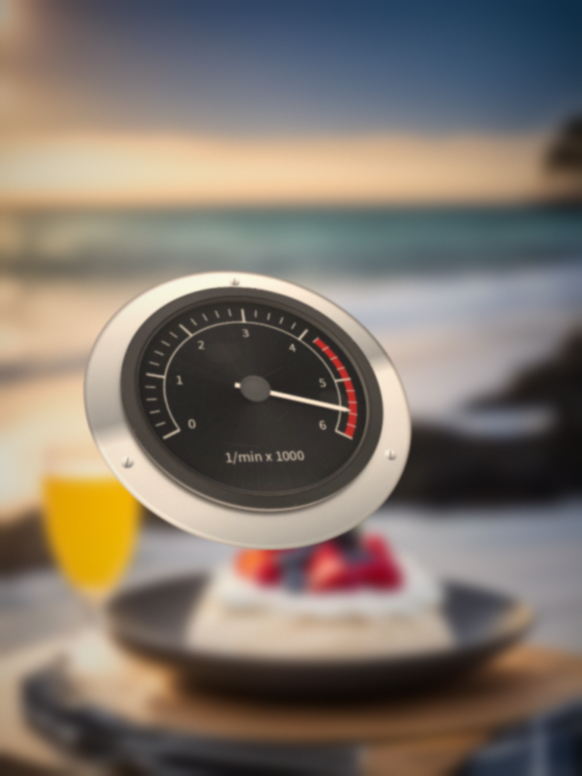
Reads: 5600 rpm
